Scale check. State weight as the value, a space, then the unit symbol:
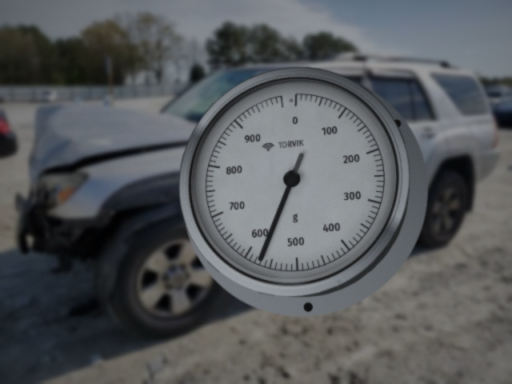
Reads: 570 g
